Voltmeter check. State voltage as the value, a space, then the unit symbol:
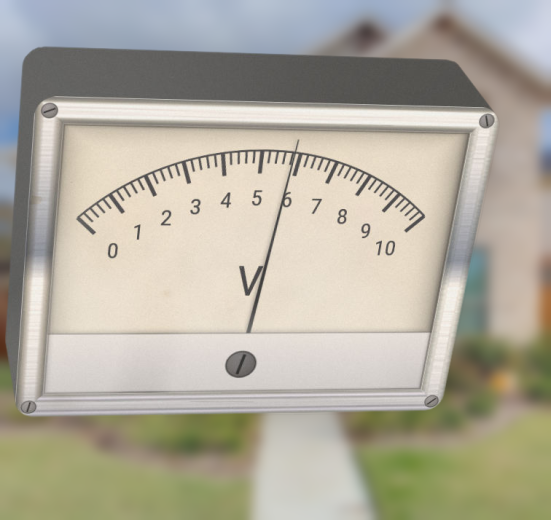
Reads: 5.8 V
